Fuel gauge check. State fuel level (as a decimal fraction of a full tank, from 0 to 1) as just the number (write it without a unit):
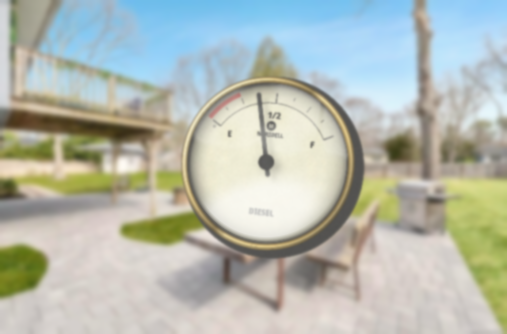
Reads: 0.375
